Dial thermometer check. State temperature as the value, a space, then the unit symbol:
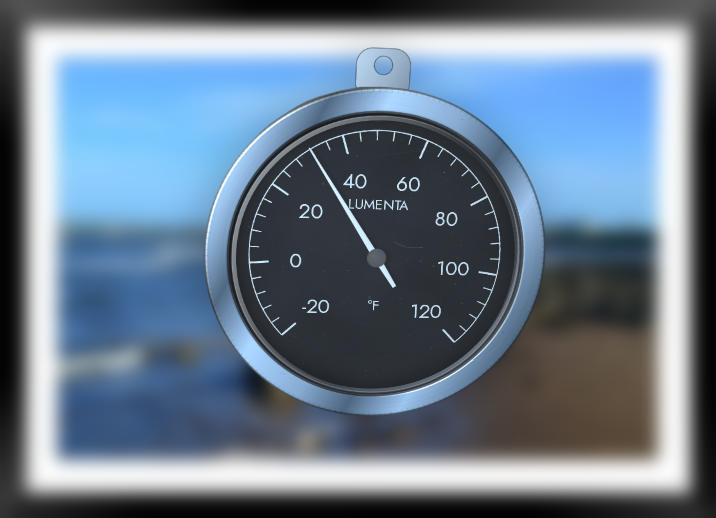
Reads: 32 °F
